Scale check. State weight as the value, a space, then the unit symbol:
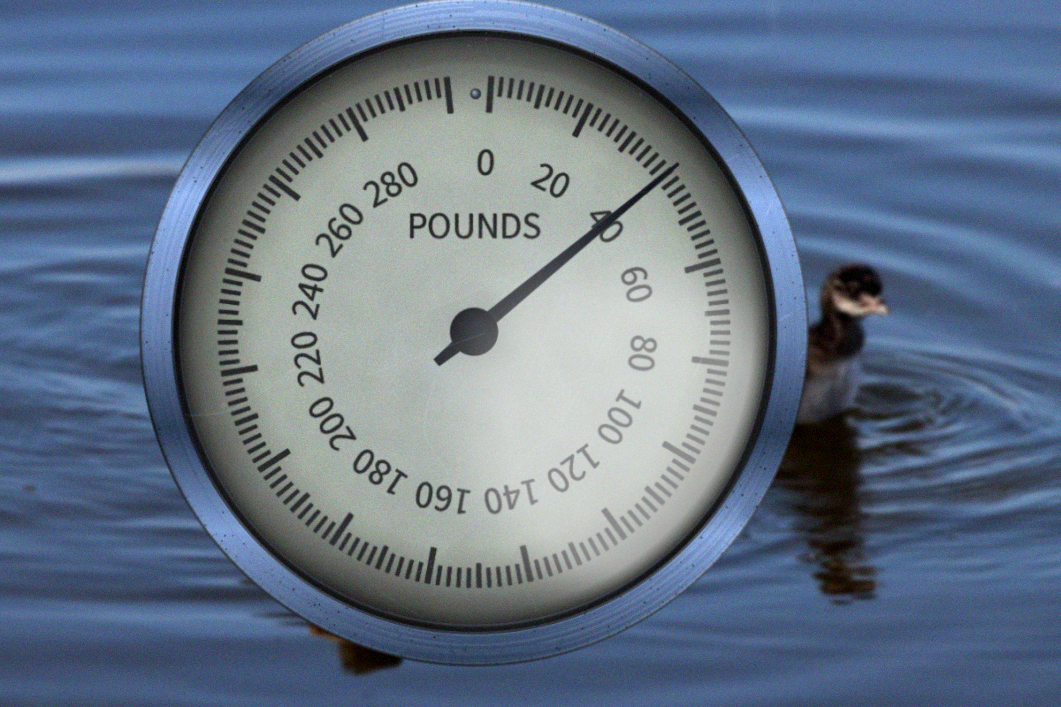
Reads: 40 lb
